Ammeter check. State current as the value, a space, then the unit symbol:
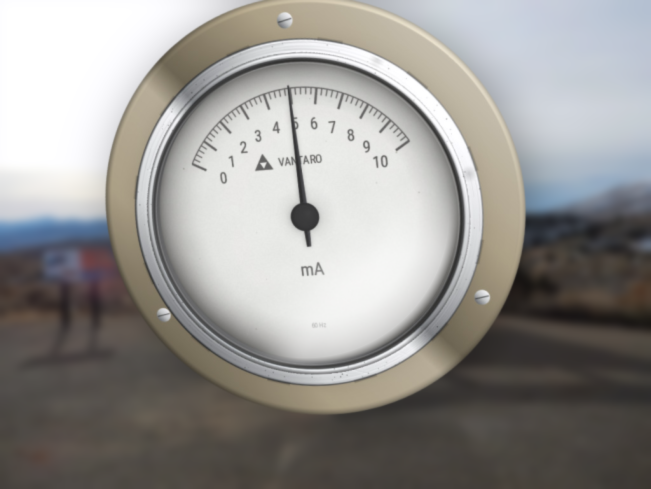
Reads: 5 mA
